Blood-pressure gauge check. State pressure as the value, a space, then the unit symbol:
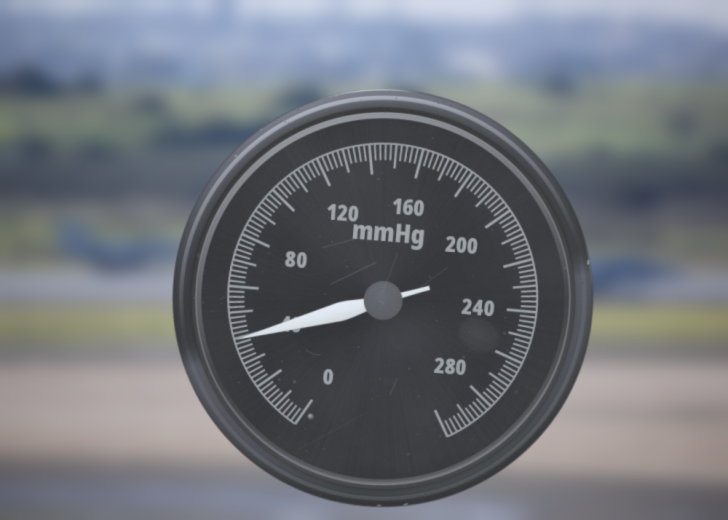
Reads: 40 mmHg
